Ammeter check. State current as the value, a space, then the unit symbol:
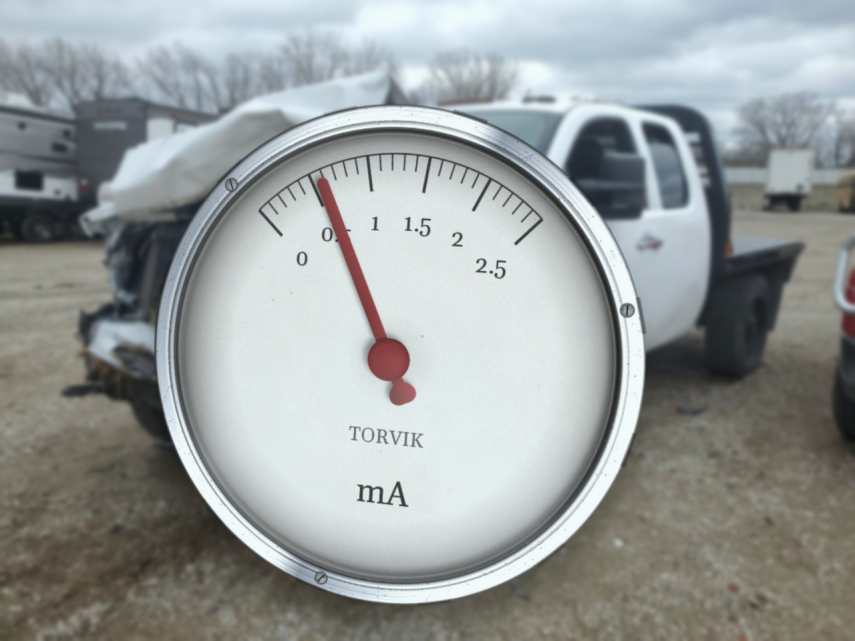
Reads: 0.6 mA
